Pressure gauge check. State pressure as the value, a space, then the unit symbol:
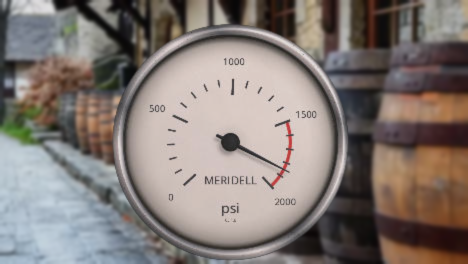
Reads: 1850 psi
